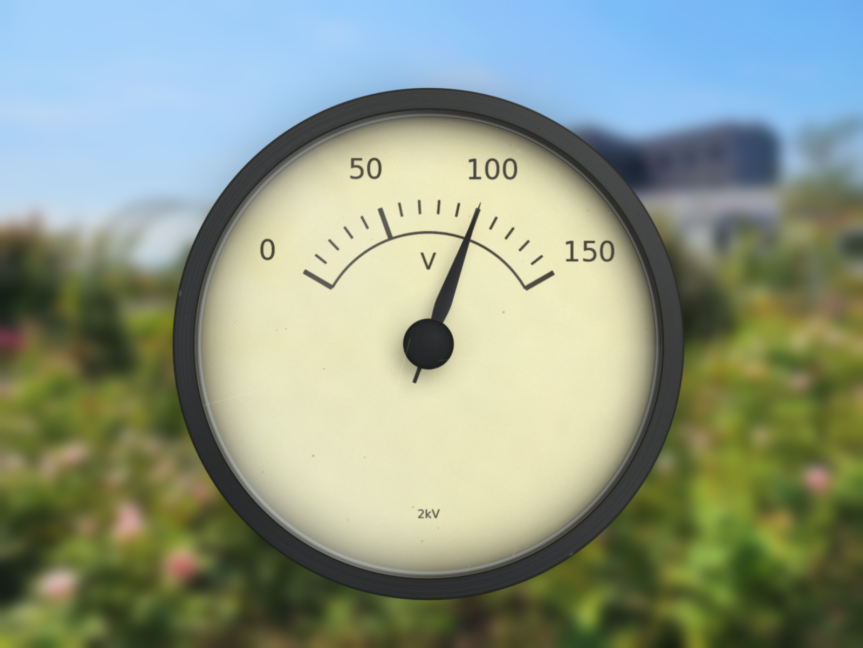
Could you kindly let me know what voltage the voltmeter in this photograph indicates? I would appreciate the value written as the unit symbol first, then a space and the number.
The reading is V 100
